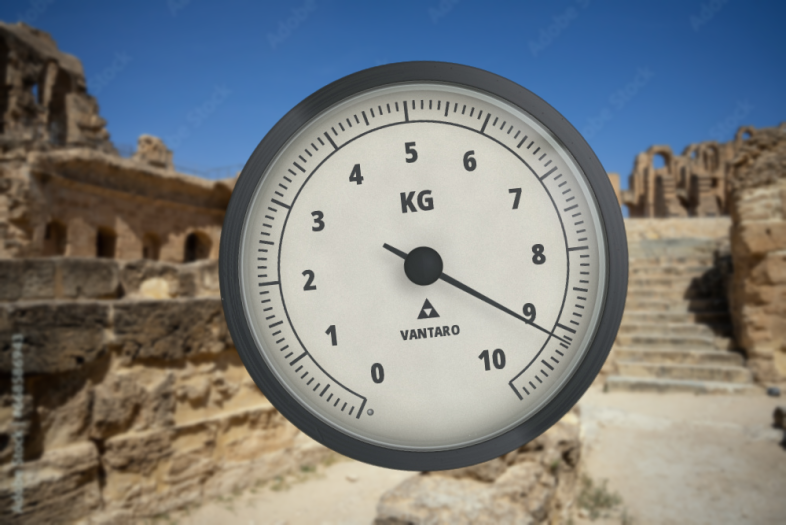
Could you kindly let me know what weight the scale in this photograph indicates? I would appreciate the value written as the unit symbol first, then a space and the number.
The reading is kg 9.15
